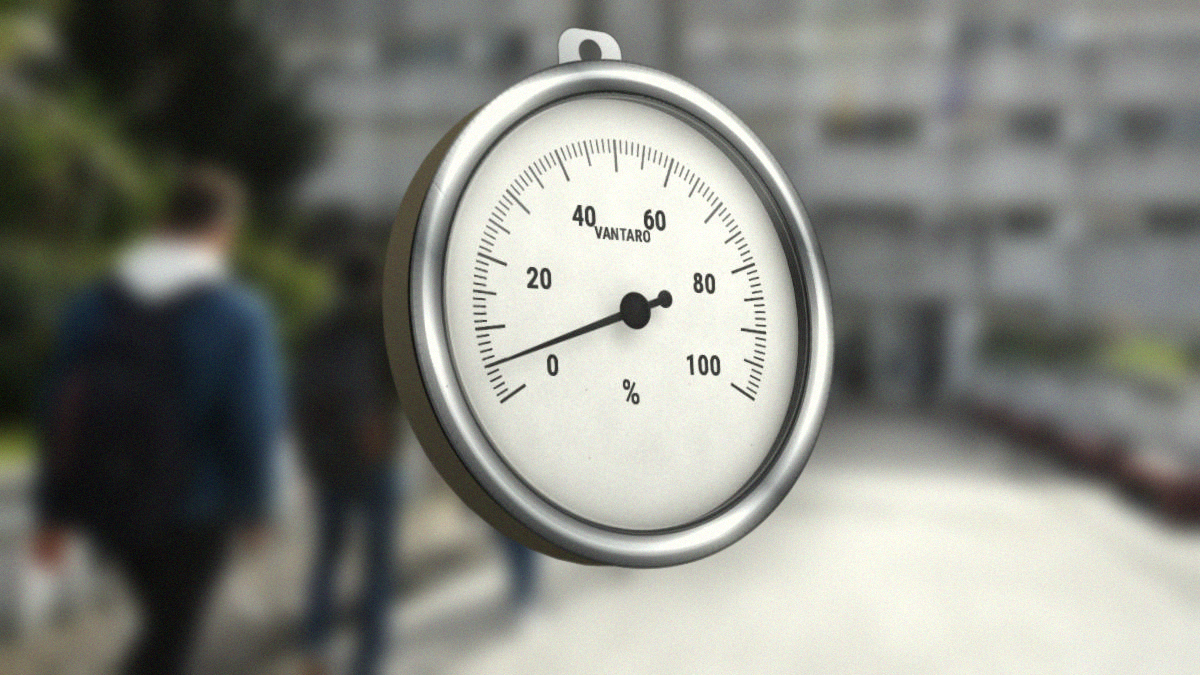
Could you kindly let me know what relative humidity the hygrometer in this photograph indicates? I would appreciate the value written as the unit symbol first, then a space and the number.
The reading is % 5
